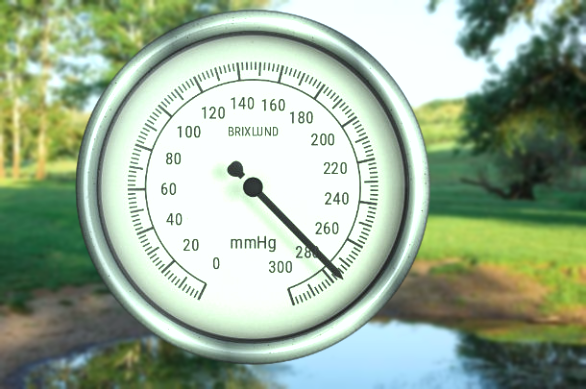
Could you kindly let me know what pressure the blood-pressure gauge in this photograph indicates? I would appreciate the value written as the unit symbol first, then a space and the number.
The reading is mmHg 276
